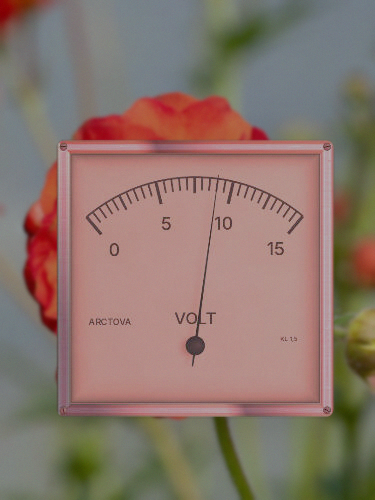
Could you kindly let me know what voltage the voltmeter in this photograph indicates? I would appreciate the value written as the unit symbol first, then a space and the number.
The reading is V 9
